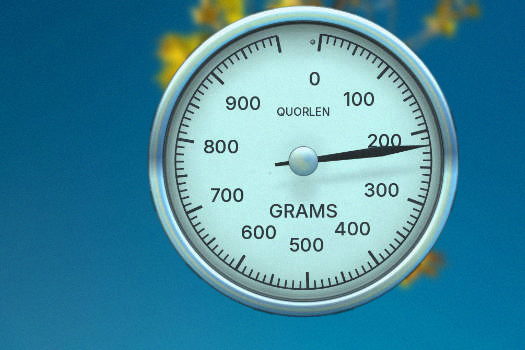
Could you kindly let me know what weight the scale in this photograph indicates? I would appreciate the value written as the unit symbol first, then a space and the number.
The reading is g 220
